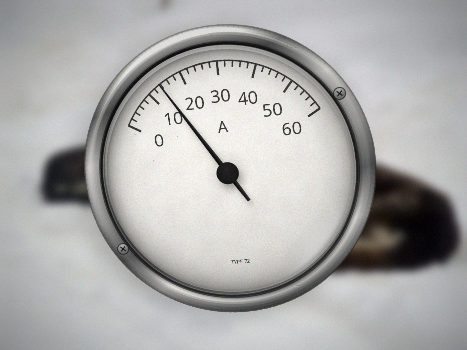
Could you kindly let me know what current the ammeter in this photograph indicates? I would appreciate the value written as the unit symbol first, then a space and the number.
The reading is A 14
